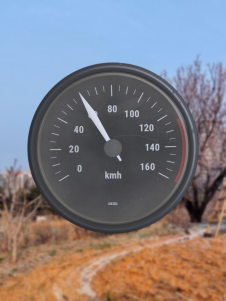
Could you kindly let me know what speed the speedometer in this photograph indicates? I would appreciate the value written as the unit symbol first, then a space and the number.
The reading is km/h 60
